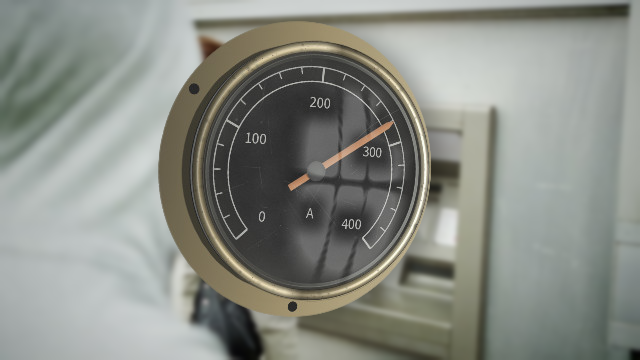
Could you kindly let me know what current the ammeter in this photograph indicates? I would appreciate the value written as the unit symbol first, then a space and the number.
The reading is A 280
